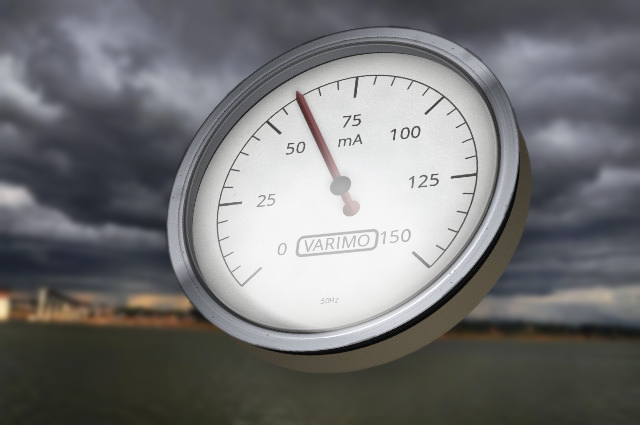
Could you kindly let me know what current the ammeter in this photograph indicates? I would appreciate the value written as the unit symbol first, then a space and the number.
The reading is mA 60
